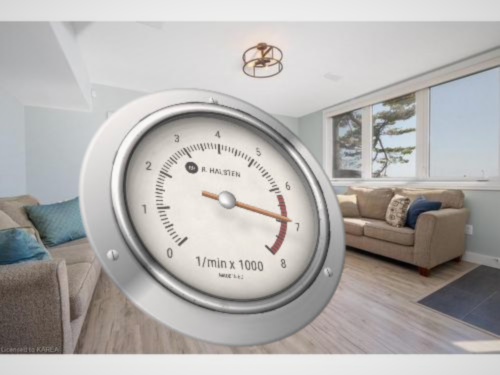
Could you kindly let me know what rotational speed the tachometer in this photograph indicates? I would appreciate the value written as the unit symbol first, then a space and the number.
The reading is rpm 7000
